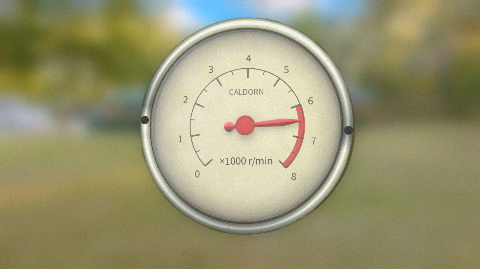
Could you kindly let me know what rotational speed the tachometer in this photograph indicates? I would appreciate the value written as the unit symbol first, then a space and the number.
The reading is rpm 6500
